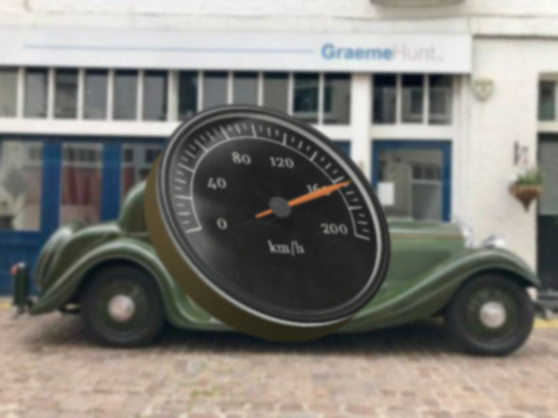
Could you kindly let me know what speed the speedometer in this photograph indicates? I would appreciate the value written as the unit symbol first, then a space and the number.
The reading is km/h 165
